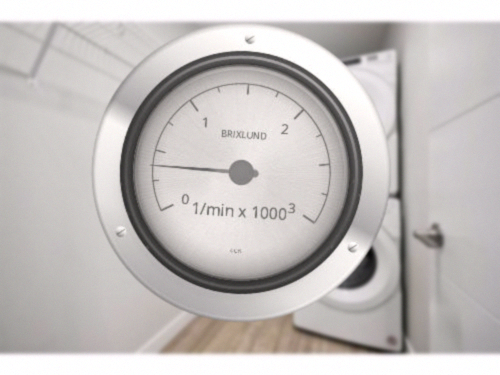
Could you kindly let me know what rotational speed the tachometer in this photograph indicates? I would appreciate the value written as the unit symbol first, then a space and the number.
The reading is rpm 375
